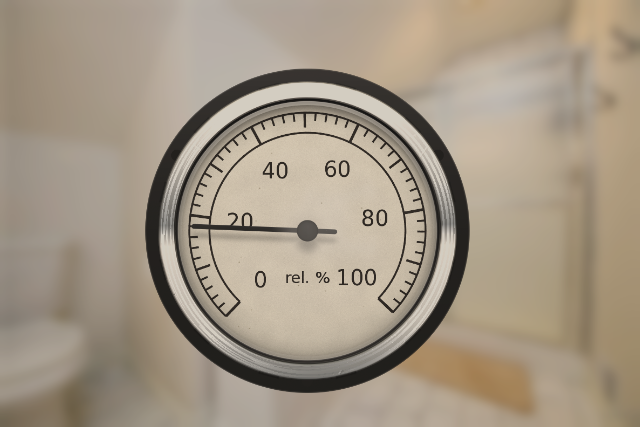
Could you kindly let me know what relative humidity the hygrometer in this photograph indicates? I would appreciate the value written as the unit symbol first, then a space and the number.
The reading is % 18
